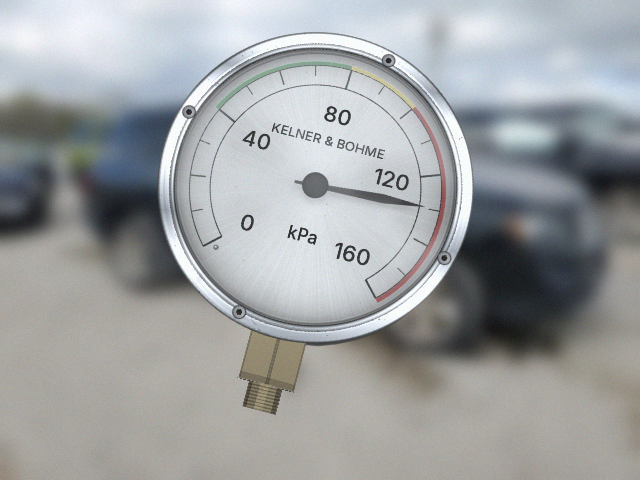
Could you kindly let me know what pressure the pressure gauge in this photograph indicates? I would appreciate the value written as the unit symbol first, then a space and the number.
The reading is kPa 130
